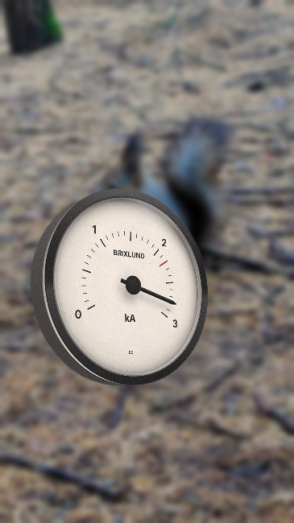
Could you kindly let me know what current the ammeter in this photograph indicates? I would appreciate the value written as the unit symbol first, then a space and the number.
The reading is kA 2.8
